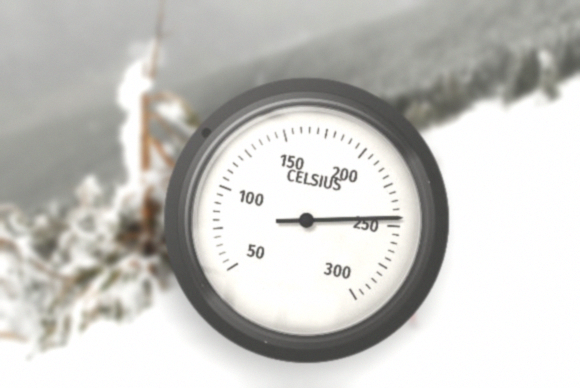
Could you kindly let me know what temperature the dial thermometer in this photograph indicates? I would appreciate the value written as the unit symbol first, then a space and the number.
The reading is °C 245
